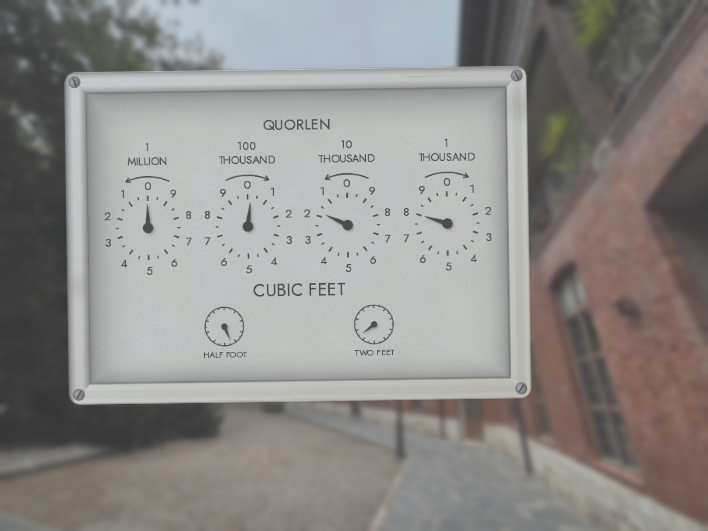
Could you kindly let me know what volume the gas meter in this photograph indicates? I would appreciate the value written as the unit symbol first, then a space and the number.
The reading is ft³ 1800
